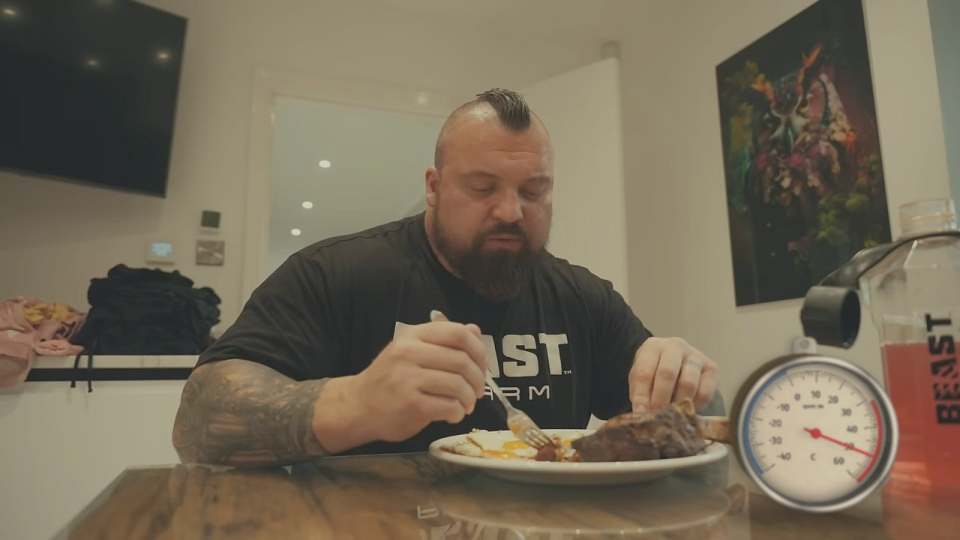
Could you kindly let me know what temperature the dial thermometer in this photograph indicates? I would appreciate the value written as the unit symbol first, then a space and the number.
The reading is °C 50
